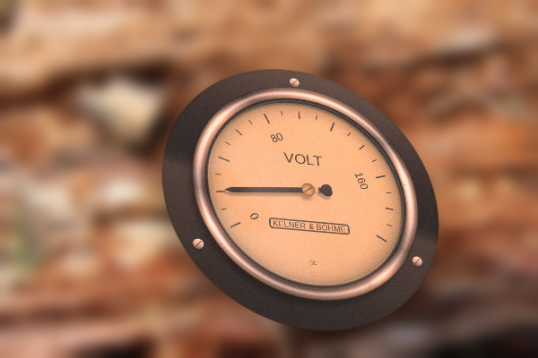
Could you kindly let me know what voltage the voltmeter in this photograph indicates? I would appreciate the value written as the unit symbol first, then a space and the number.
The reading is V 20
